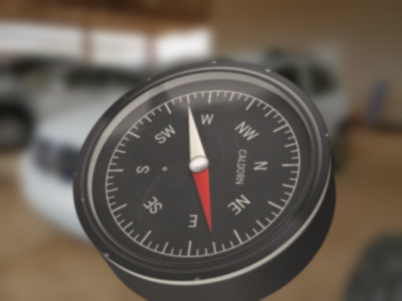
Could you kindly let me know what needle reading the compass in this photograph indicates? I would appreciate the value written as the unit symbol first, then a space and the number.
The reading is ° 75
